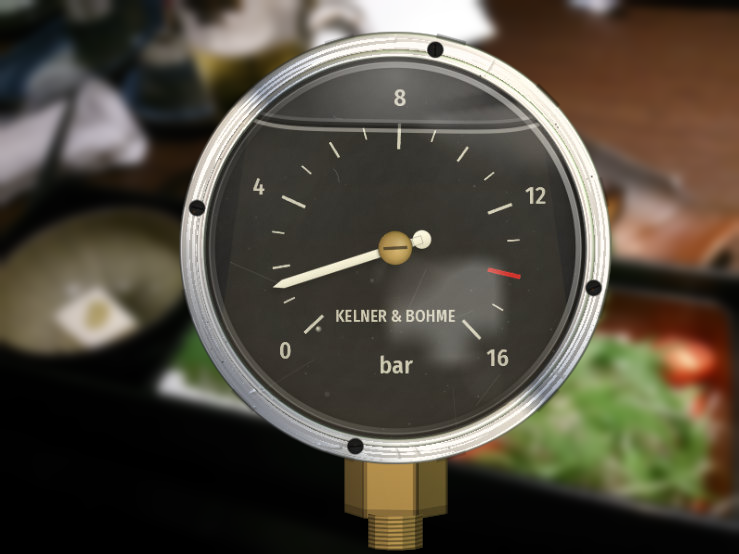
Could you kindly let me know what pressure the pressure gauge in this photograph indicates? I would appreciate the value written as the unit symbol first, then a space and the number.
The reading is bar 1.5
